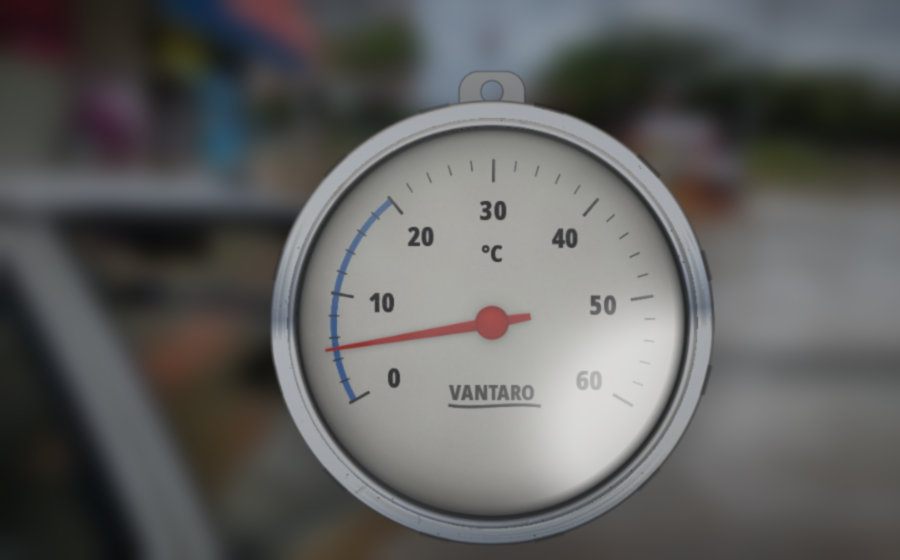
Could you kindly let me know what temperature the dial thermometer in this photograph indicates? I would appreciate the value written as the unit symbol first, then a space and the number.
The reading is °C 5
